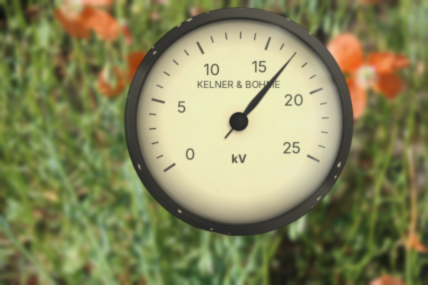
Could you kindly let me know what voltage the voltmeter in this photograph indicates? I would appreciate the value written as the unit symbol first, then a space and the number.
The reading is kV 17
